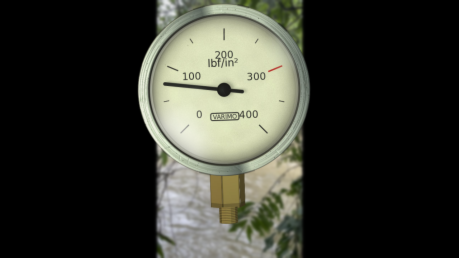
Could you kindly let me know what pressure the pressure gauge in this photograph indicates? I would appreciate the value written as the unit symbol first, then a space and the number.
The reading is psi 75
